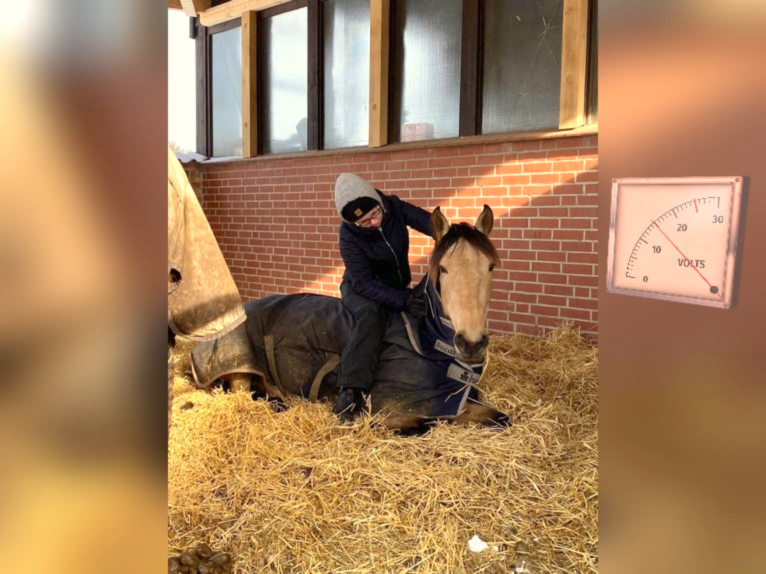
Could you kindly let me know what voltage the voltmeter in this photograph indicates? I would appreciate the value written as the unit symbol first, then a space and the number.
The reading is V 15
